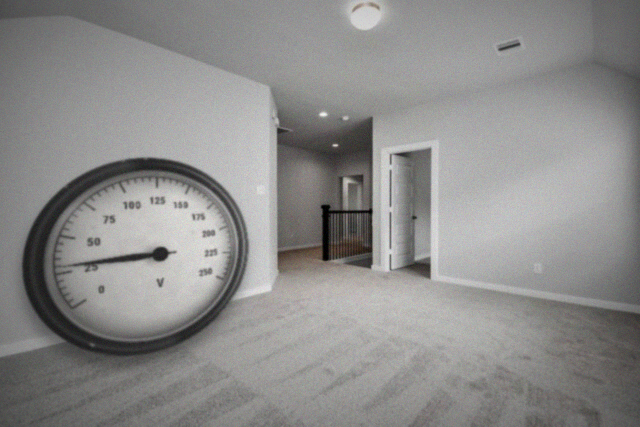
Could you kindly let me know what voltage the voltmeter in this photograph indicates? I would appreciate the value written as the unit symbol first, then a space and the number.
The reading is V 30
